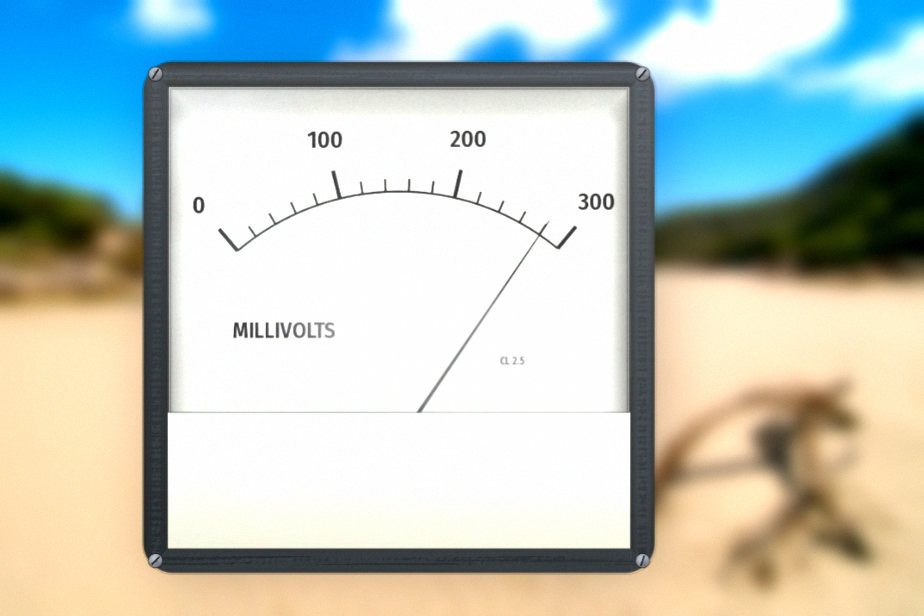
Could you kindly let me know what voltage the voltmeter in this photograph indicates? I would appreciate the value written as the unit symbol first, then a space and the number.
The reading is mV 280
